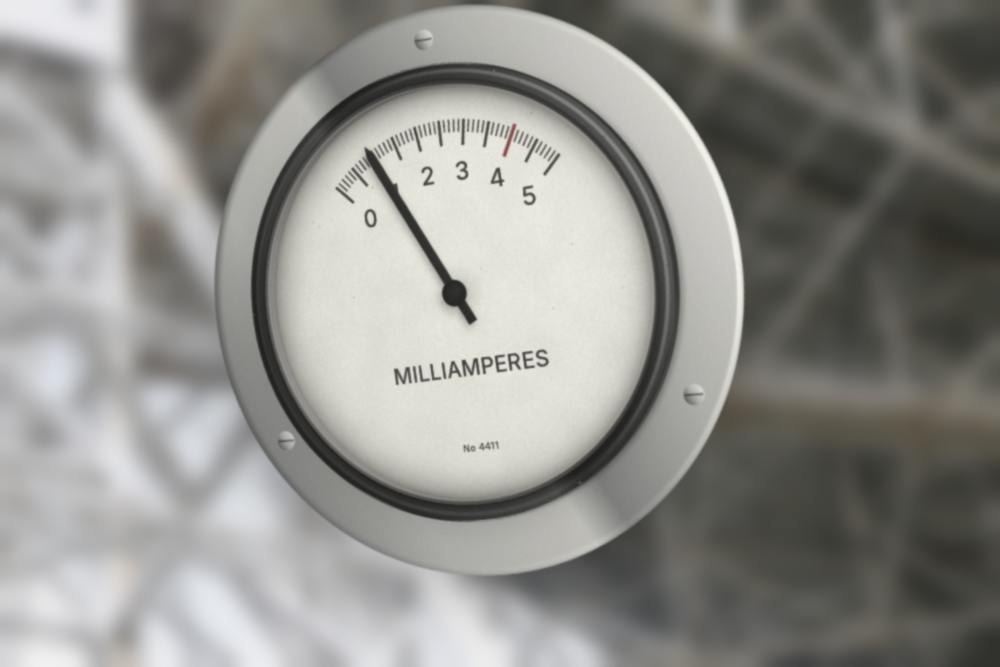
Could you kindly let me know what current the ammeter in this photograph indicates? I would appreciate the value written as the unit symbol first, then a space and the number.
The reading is mA 1
